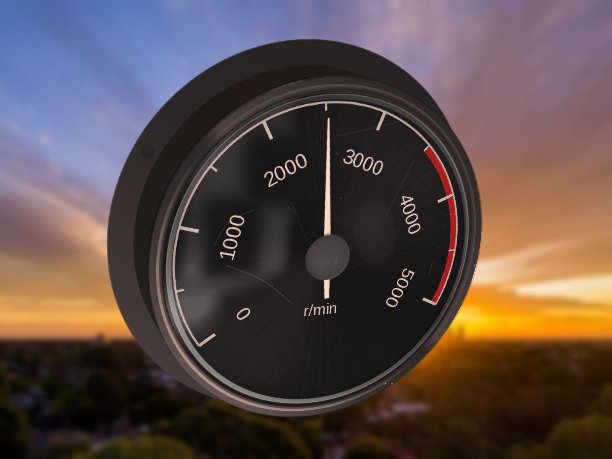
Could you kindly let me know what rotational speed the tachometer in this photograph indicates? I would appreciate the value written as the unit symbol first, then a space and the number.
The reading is rpm 2500
